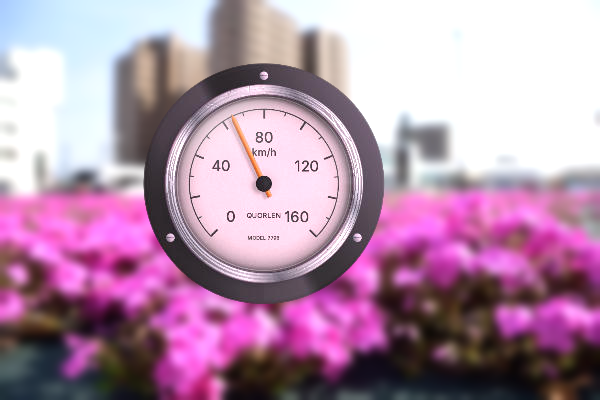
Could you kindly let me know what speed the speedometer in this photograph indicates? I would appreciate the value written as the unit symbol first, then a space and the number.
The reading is km/h 65
